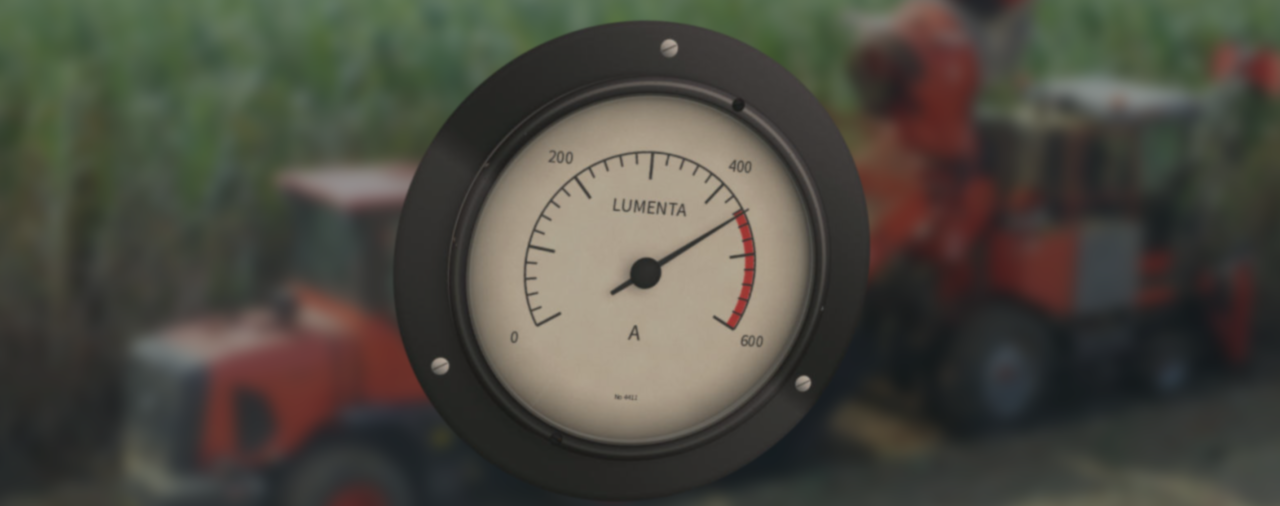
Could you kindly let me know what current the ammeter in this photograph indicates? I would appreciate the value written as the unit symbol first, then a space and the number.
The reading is A 440
